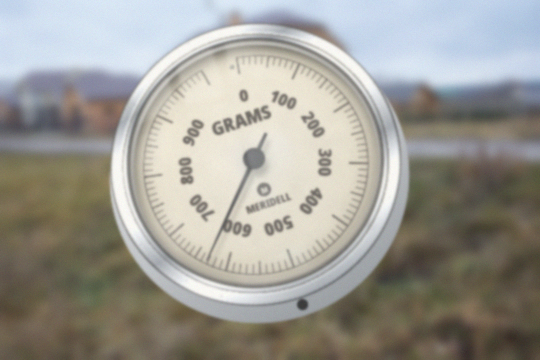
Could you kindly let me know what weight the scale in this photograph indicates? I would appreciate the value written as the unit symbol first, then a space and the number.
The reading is g 630
